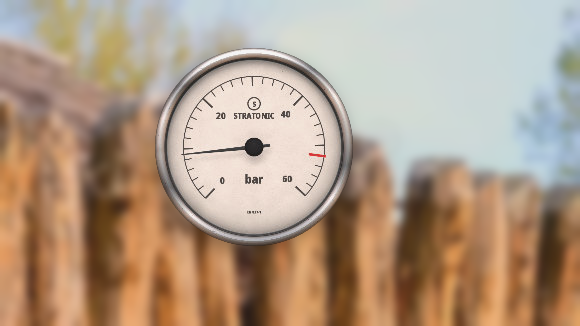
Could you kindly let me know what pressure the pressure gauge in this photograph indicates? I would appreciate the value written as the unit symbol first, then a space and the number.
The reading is bar 9
